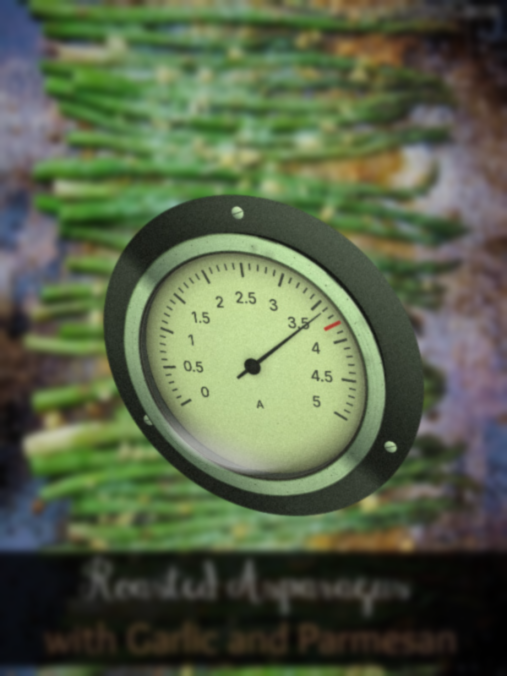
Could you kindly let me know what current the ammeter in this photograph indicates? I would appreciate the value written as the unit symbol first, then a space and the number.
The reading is A 3.6
